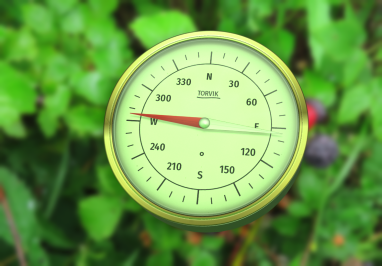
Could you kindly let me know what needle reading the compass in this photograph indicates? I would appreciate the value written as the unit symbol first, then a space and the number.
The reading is ° 275
